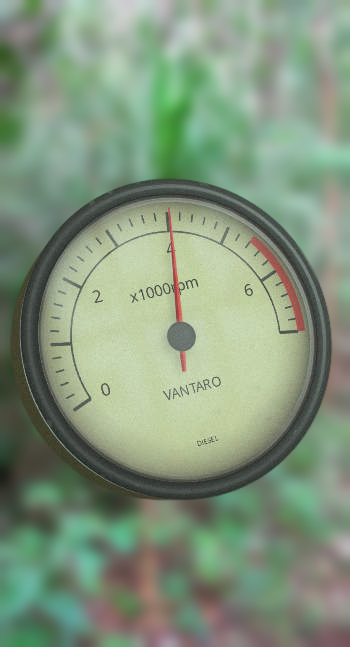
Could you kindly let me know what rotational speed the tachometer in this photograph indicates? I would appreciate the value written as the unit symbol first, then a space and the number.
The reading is rpm 4000
